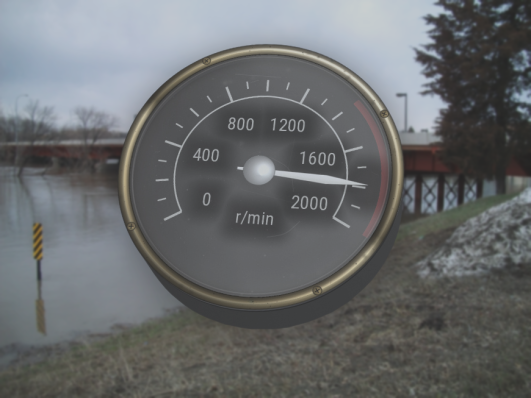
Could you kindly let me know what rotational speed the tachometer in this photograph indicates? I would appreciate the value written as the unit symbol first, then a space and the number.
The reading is rpm 1800
